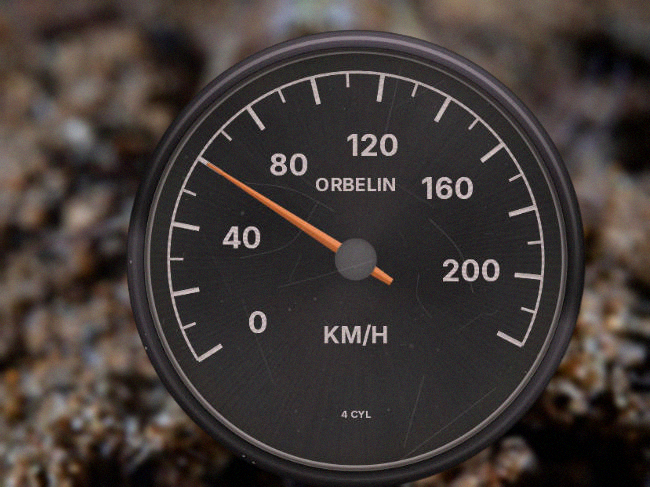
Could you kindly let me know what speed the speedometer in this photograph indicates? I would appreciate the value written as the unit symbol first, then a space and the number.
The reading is km/h 60
